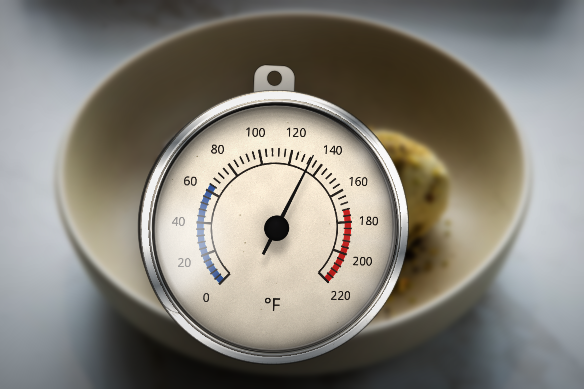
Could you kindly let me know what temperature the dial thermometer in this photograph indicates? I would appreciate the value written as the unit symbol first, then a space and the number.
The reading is °F 132
